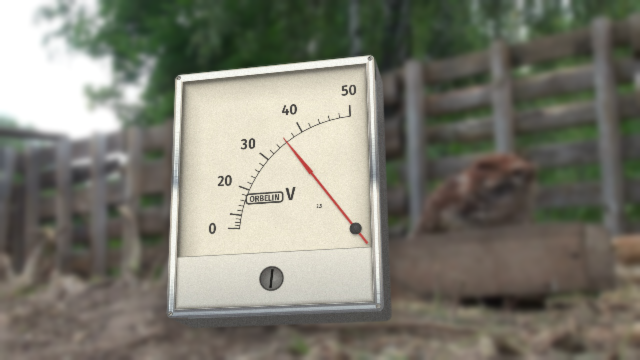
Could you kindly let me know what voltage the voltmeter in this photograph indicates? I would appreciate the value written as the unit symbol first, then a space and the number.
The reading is V 36
